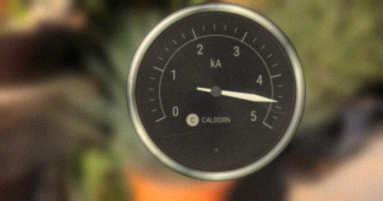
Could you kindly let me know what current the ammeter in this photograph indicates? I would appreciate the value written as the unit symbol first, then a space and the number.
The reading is kA 4.5
